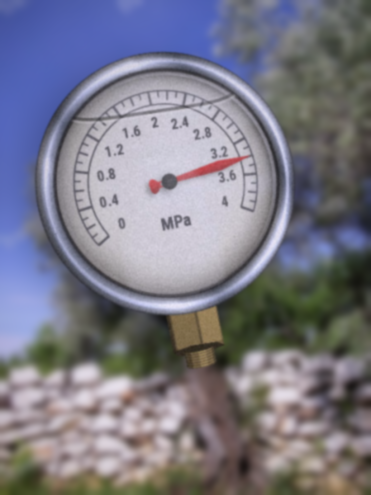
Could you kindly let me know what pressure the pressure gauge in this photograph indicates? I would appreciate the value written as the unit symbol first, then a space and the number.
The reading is MPa 3.4
